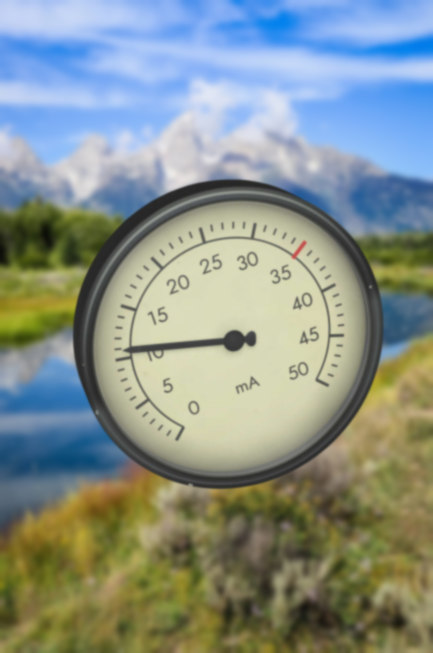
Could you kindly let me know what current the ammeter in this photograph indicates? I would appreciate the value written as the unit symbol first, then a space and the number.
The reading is mA 11
